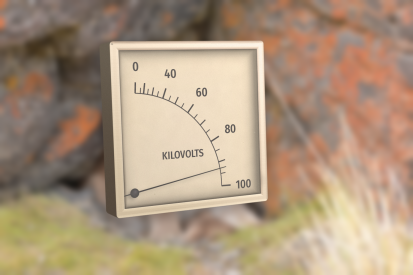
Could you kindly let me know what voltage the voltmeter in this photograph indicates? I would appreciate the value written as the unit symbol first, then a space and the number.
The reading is kV 92.5
